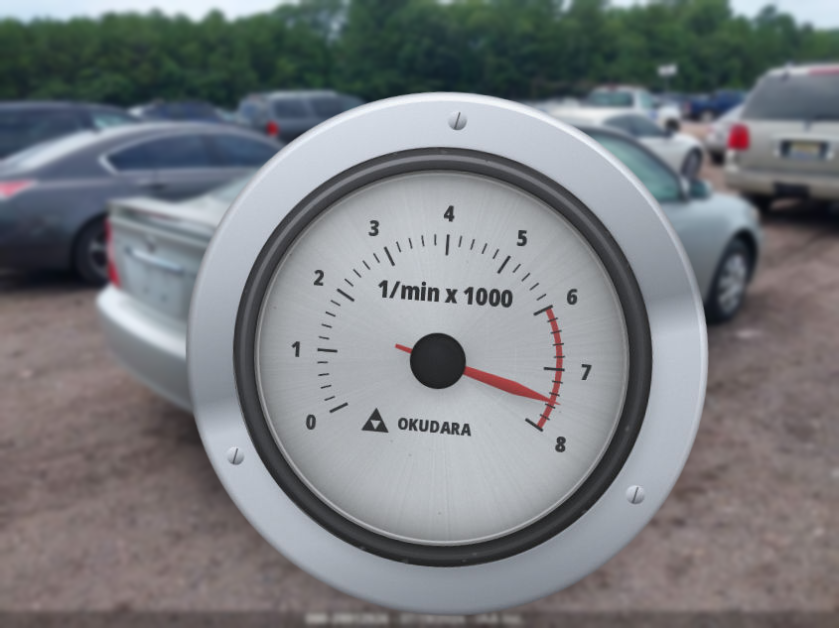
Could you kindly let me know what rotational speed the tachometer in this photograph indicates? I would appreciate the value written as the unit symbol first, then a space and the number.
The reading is rpm 7500
